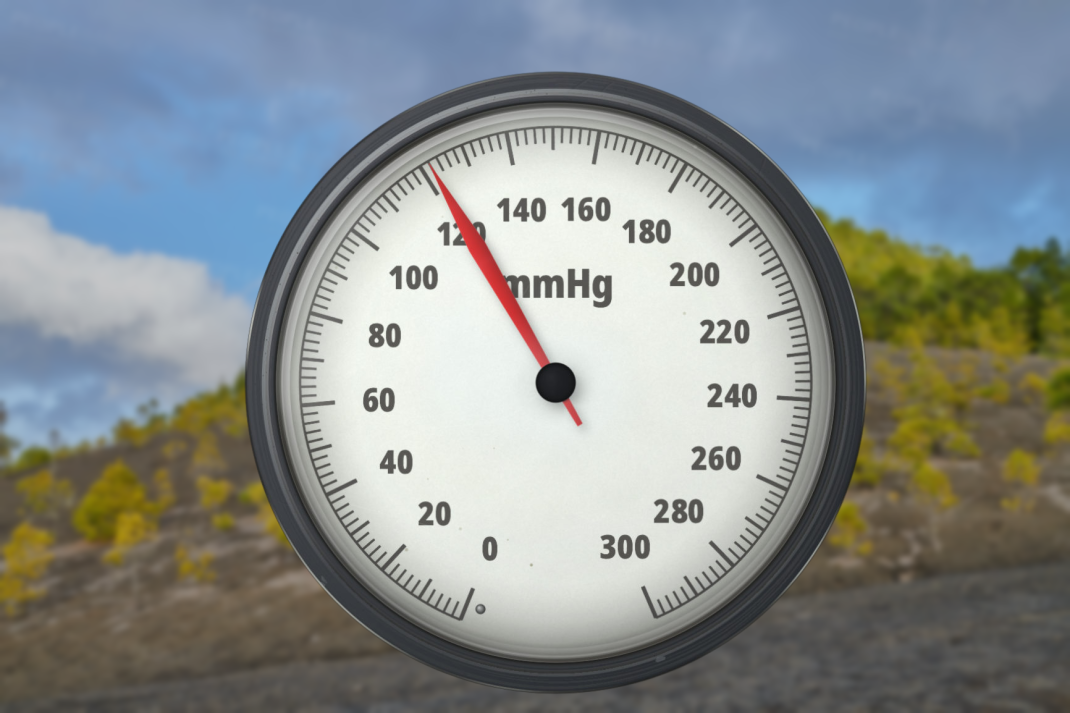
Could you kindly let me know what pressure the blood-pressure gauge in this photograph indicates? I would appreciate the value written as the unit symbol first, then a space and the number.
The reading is mmHg 122
